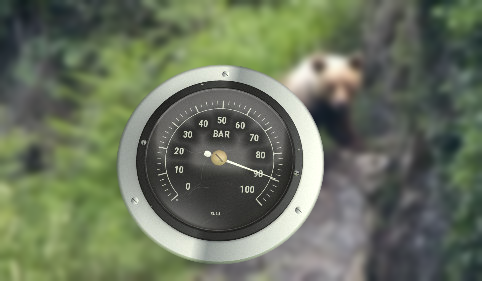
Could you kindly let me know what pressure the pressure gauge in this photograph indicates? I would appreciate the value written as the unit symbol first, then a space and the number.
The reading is bar 90
